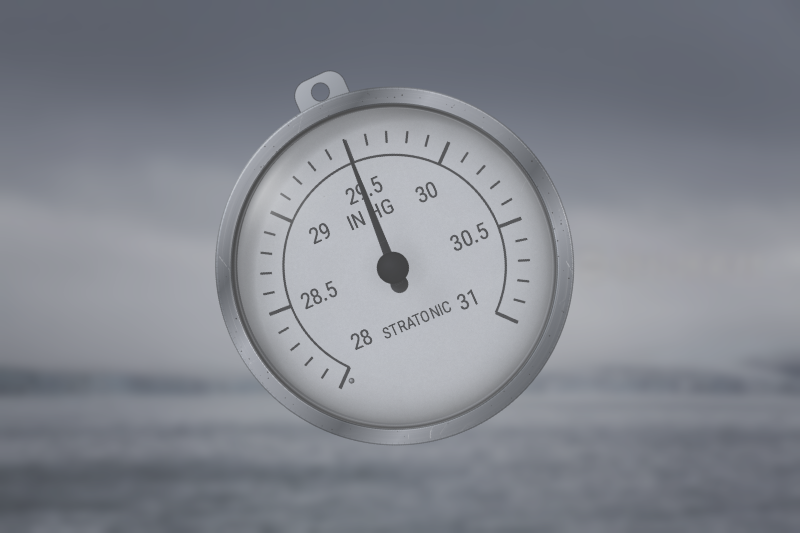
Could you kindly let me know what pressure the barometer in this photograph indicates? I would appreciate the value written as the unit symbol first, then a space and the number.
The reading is inHg 29.5
